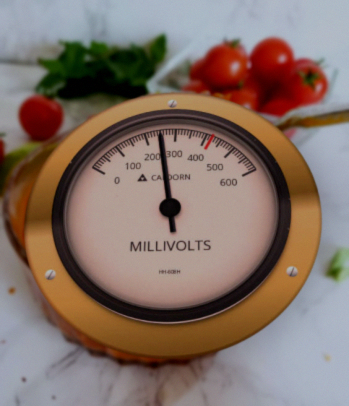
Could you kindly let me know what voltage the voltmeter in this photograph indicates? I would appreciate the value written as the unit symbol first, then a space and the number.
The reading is mV 250
